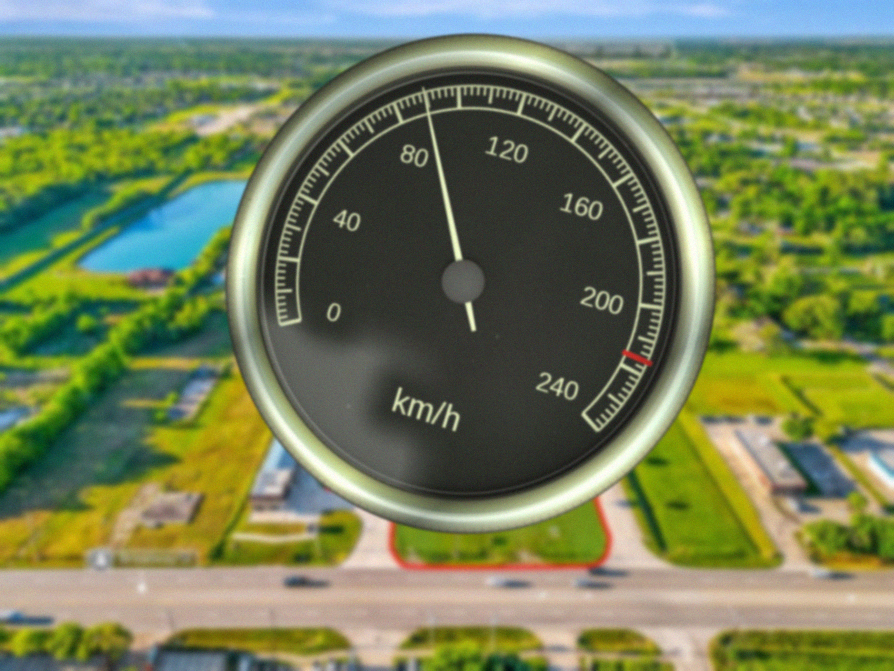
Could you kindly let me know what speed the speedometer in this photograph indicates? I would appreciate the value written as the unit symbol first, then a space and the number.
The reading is km/h 90
